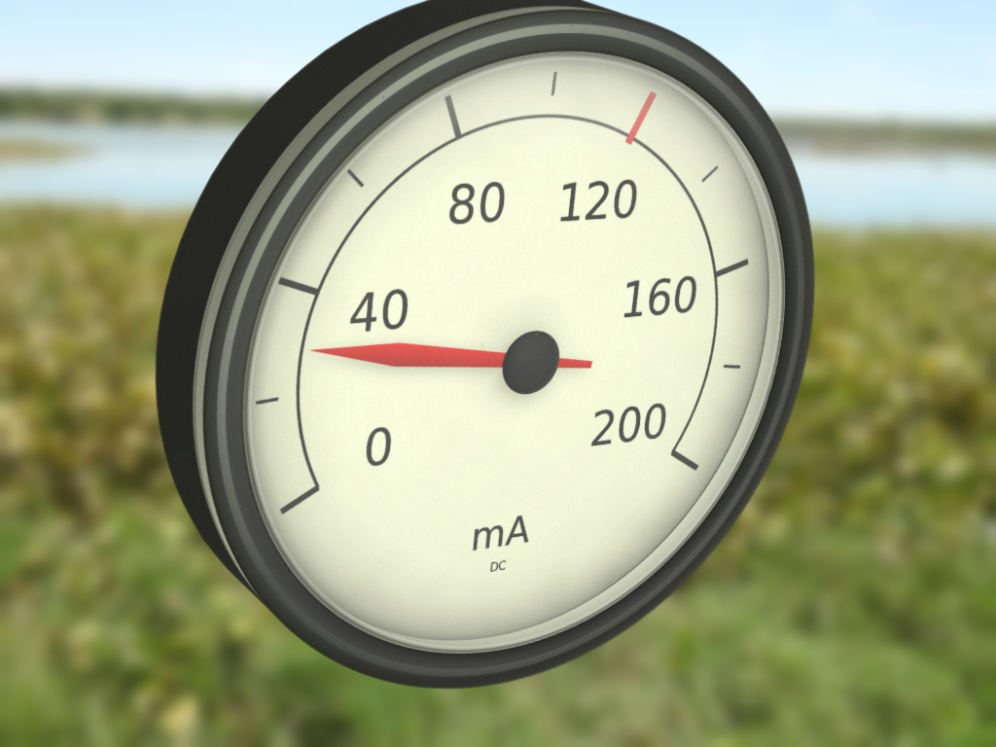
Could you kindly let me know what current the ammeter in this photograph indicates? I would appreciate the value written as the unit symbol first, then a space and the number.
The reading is mA 30
